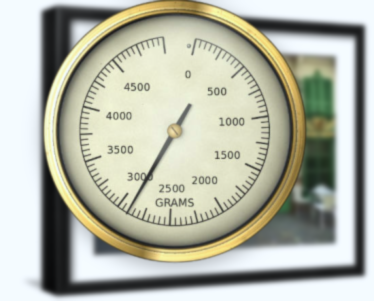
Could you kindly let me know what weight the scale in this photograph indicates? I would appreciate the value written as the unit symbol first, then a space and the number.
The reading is g 2900
